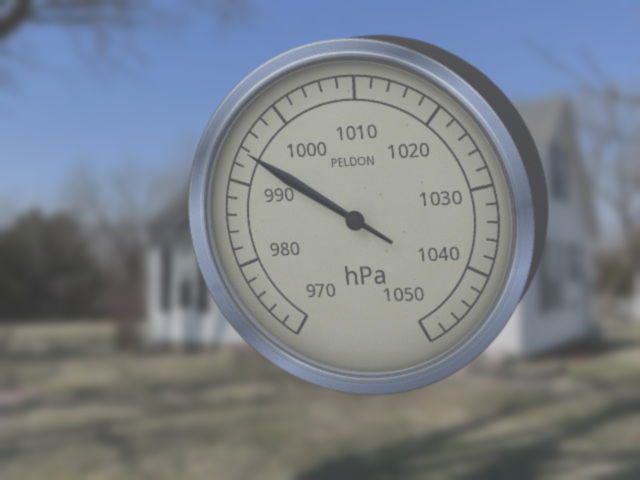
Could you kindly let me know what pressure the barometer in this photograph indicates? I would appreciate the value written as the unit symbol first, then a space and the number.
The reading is hPa 994
